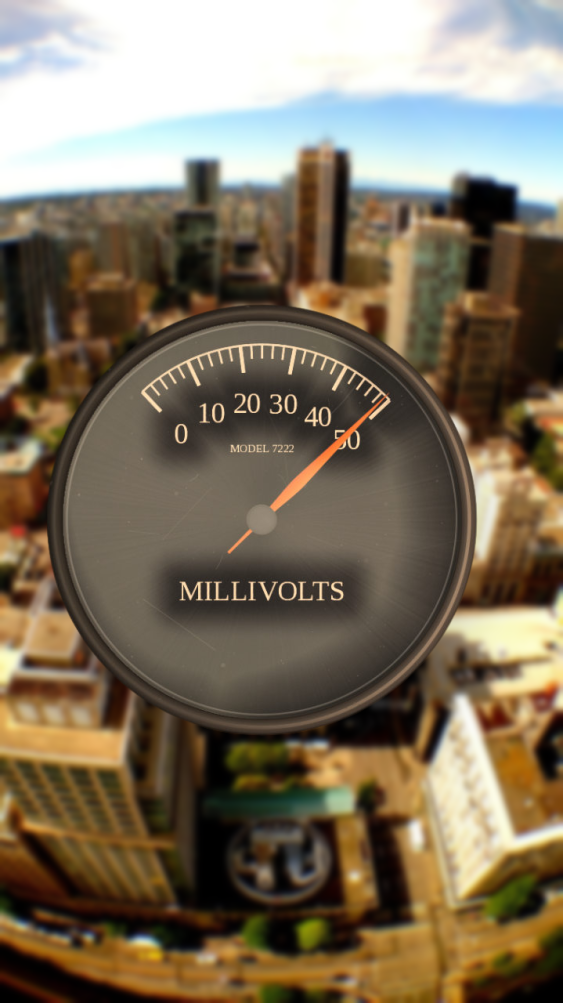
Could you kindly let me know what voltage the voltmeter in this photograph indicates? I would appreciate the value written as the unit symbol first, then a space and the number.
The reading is mV 49
